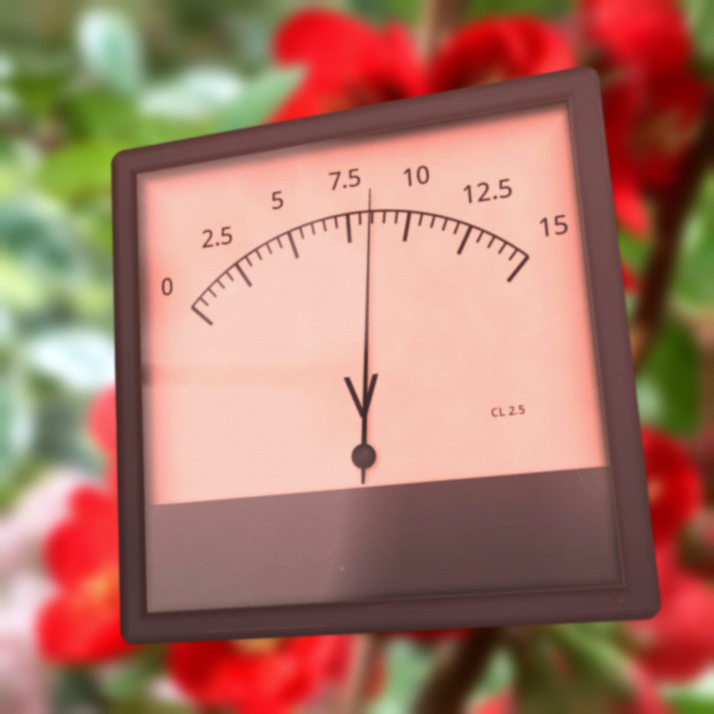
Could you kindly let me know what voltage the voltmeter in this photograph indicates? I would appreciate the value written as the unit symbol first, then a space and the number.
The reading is V 8.5
